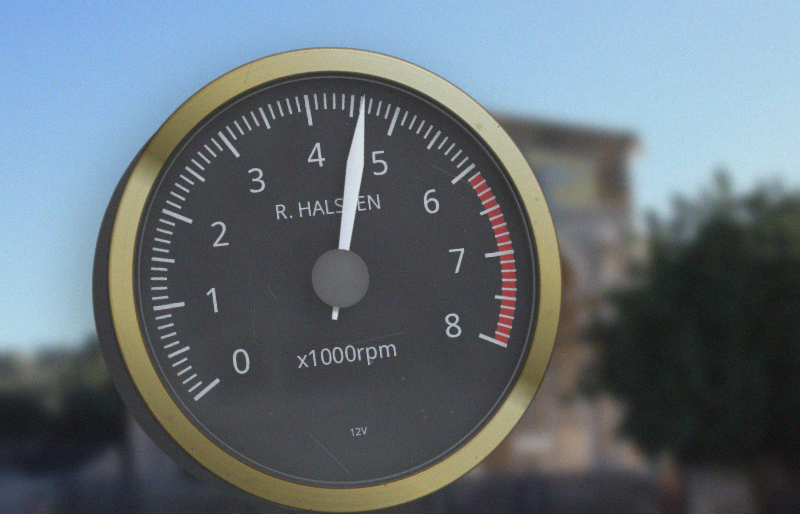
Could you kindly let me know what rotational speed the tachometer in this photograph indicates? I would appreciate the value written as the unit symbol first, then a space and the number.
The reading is rpm 4600
